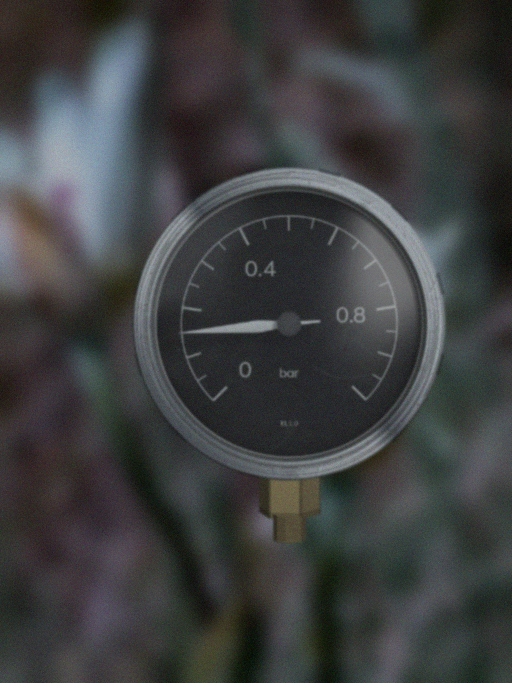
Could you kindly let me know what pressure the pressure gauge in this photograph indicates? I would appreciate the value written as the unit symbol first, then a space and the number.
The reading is bar 0.15
